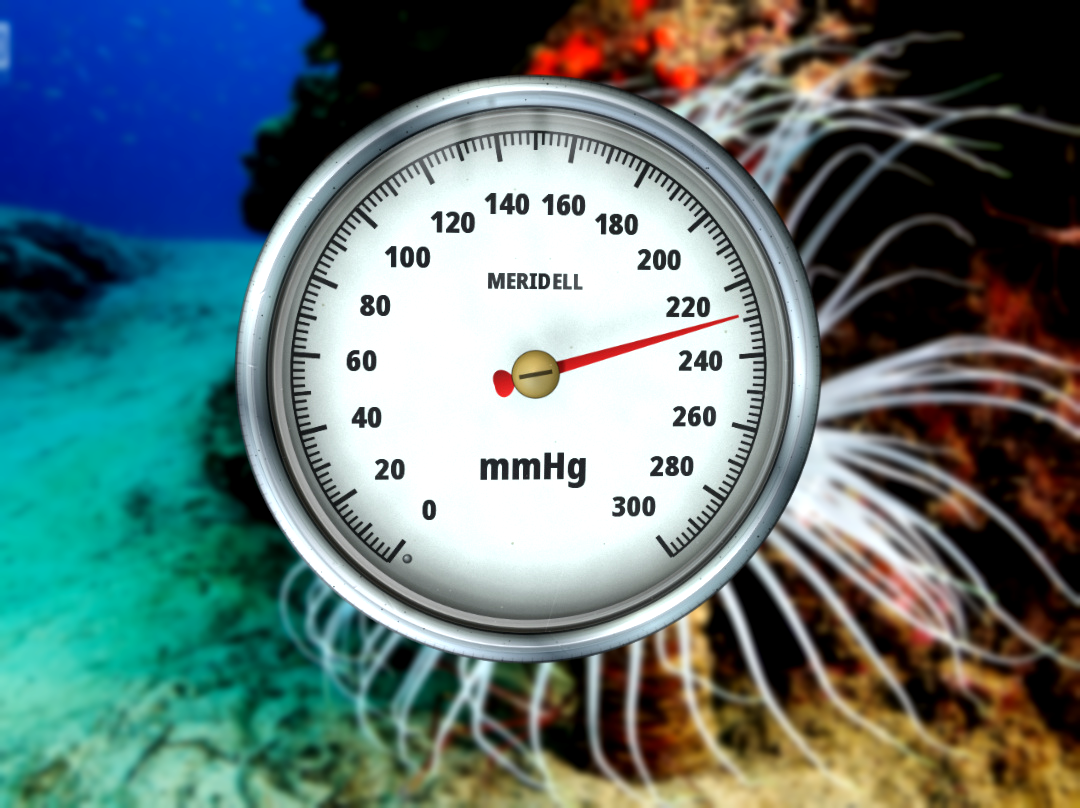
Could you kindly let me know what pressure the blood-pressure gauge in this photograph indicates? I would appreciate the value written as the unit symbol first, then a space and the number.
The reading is mmHg 228
